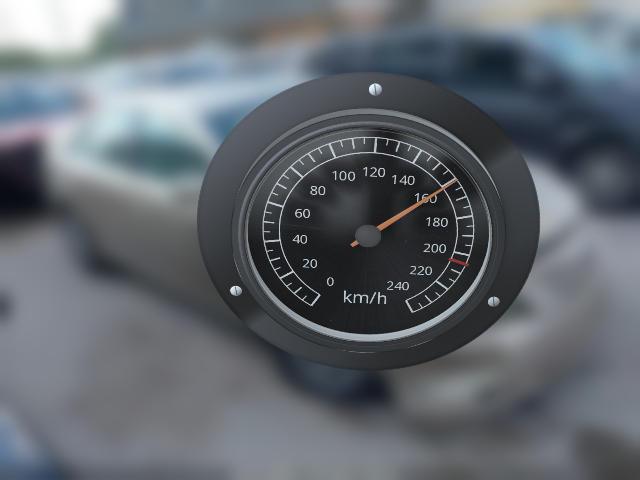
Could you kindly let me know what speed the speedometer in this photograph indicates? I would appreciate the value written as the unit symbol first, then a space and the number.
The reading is km/h 160
